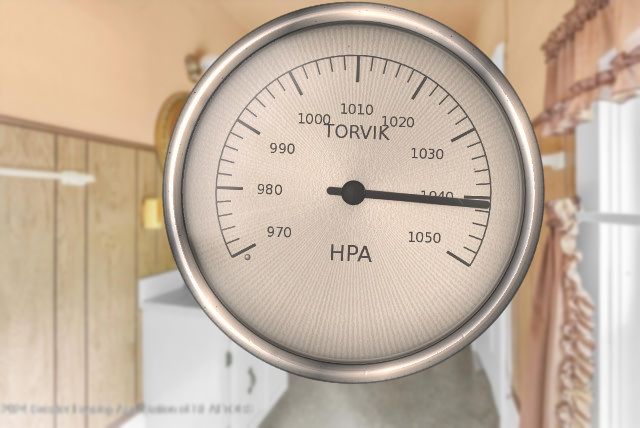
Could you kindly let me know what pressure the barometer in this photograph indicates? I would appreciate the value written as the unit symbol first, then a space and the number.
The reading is hPa 1041
